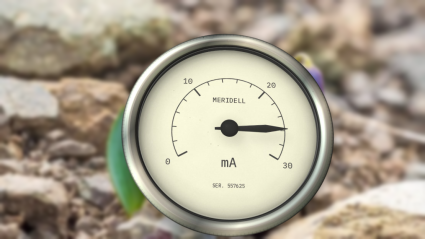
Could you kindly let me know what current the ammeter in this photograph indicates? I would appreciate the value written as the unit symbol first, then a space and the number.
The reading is mA 26
